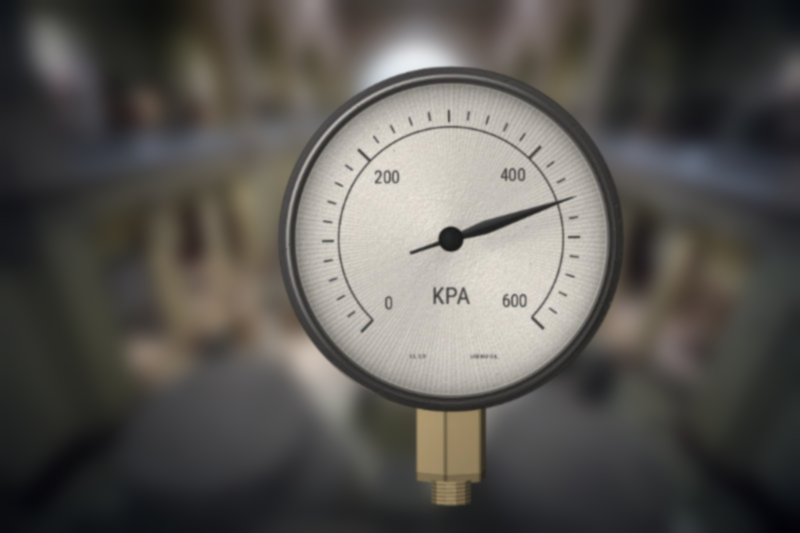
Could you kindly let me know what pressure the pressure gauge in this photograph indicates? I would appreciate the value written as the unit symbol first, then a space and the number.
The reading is kPa 460
